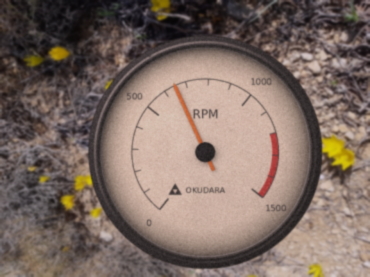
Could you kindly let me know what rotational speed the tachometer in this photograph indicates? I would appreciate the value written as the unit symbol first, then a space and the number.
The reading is rpm 650
